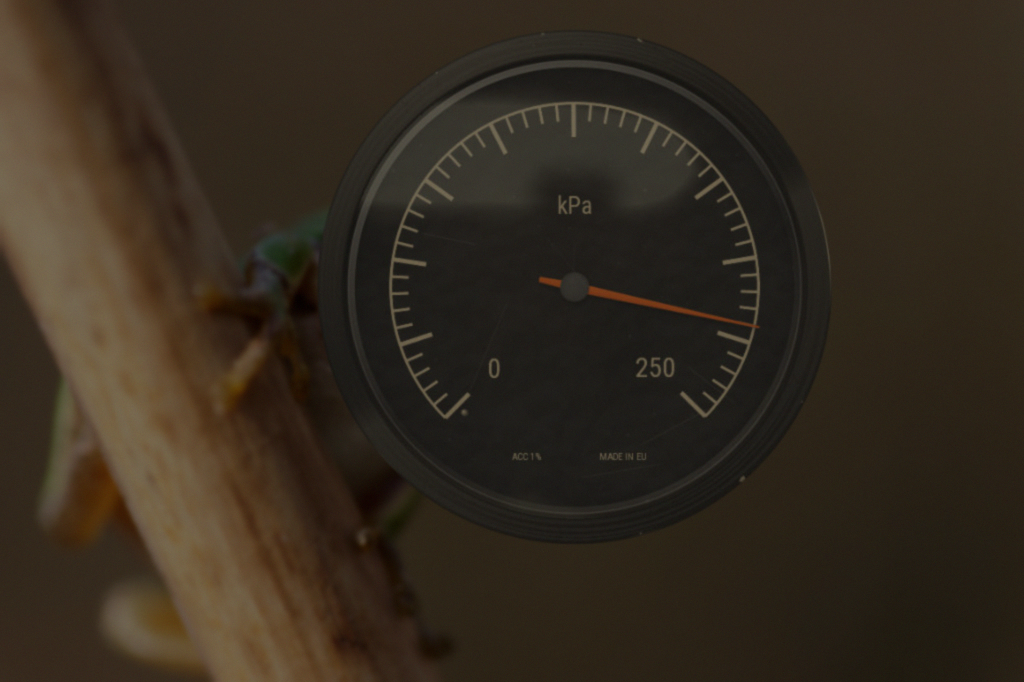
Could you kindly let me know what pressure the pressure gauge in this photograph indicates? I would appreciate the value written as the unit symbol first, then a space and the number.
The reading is kPa 220
